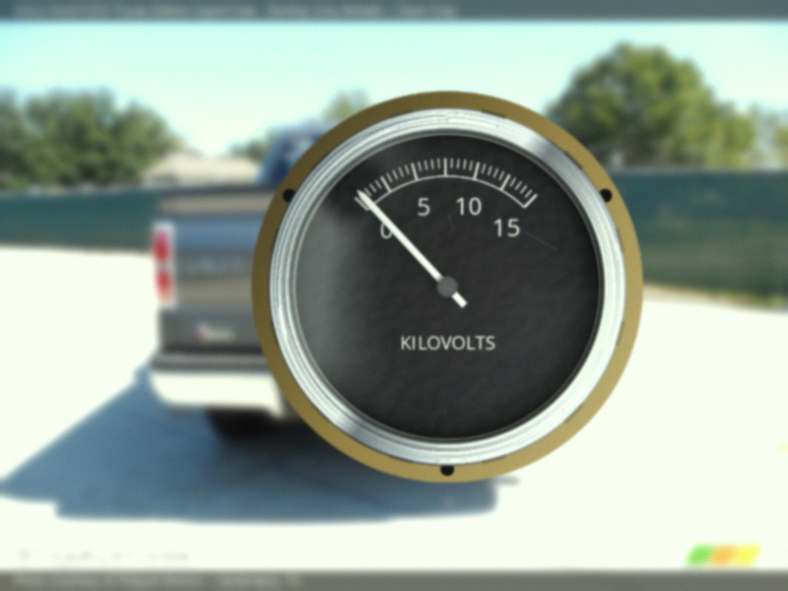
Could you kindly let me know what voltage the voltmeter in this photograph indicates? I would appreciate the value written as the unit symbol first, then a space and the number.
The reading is kV 0.5
